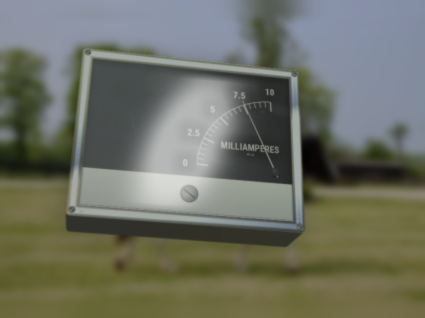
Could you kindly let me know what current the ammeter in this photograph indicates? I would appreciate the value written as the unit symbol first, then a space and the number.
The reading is mA 7.5
